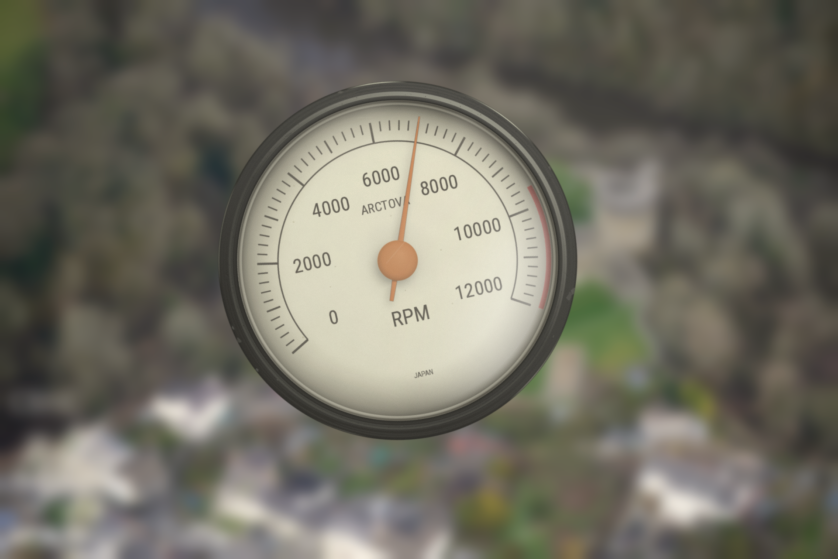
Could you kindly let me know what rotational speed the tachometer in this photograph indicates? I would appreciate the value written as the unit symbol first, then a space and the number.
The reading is rpm 7000
